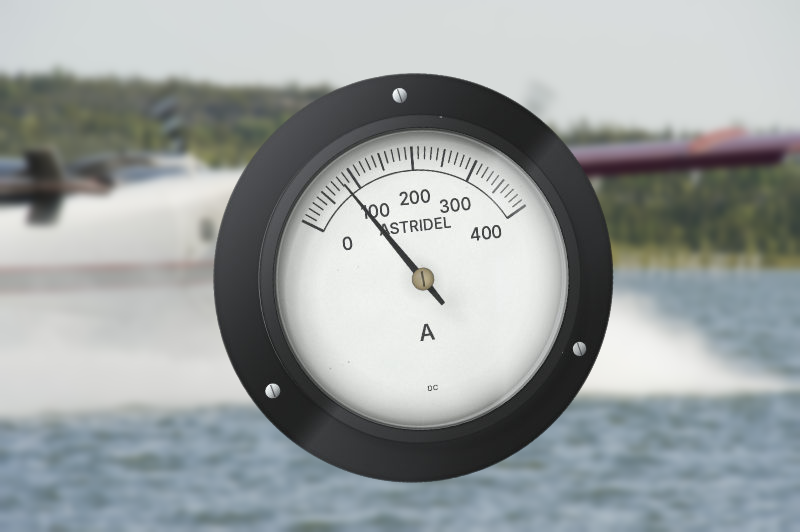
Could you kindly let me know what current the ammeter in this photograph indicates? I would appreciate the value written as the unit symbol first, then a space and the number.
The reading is A 80
